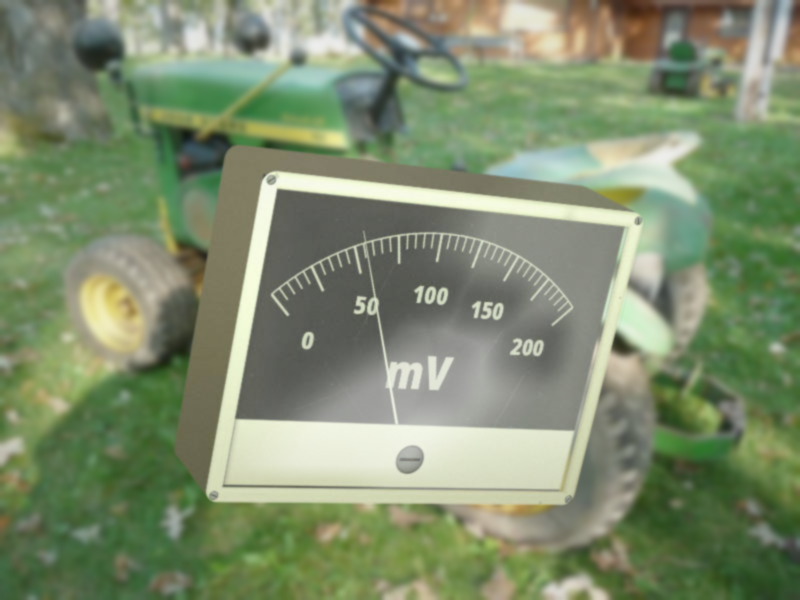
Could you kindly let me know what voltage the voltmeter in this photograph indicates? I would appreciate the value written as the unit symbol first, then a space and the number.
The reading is mV 55
